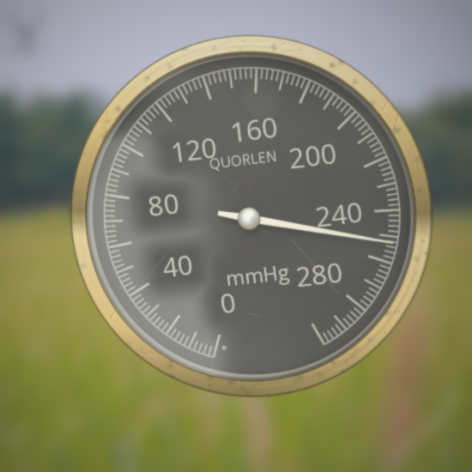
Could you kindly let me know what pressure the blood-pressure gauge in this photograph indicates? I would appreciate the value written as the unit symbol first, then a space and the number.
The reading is mmHg 252
